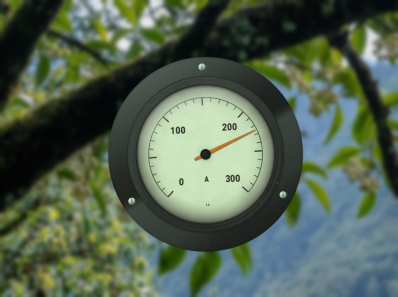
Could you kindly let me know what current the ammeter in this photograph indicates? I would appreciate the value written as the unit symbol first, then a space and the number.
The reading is A 225
